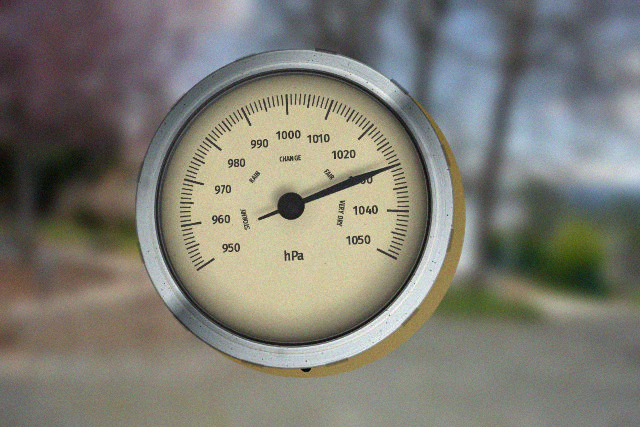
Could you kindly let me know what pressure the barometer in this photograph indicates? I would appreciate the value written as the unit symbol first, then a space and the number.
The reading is hPa 1030
